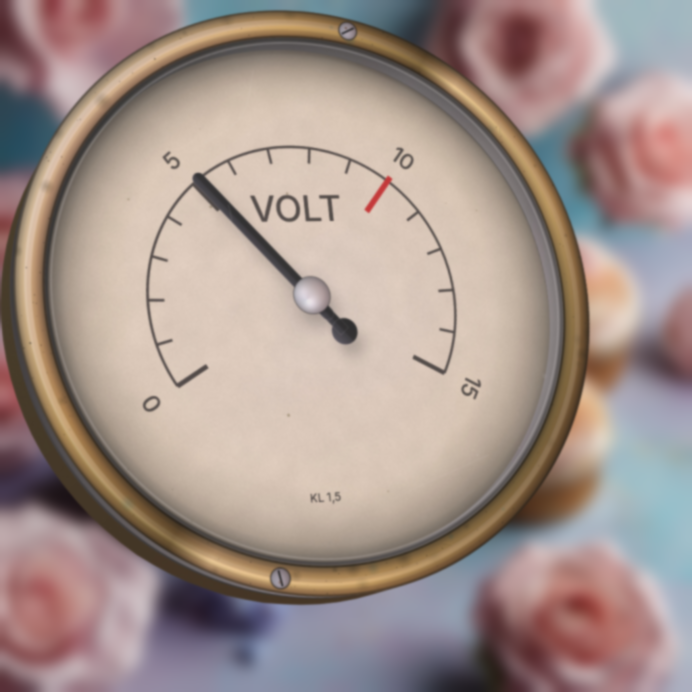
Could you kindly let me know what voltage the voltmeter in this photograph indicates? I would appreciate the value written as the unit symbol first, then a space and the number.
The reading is V 5
